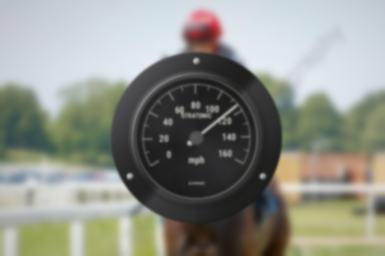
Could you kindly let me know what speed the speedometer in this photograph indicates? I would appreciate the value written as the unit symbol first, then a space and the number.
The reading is mph 115
